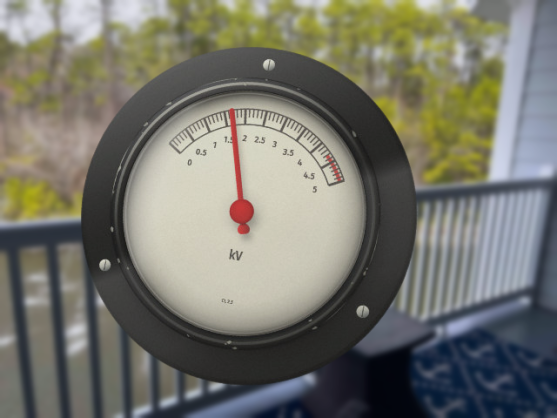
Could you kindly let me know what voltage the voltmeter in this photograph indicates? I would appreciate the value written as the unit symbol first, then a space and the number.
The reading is kV 1.7
